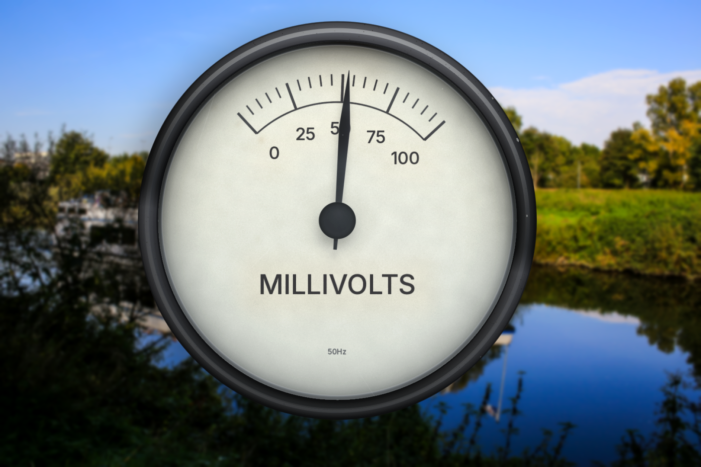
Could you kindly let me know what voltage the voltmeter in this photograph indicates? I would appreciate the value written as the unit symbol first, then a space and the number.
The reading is mV 52.5
